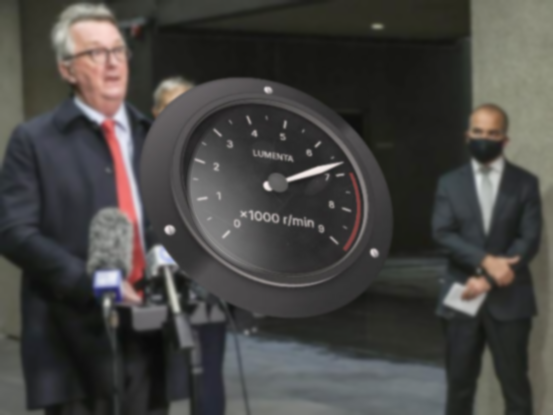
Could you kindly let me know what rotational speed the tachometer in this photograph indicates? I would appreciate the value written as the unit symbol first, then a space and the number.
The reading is rpm 6750
